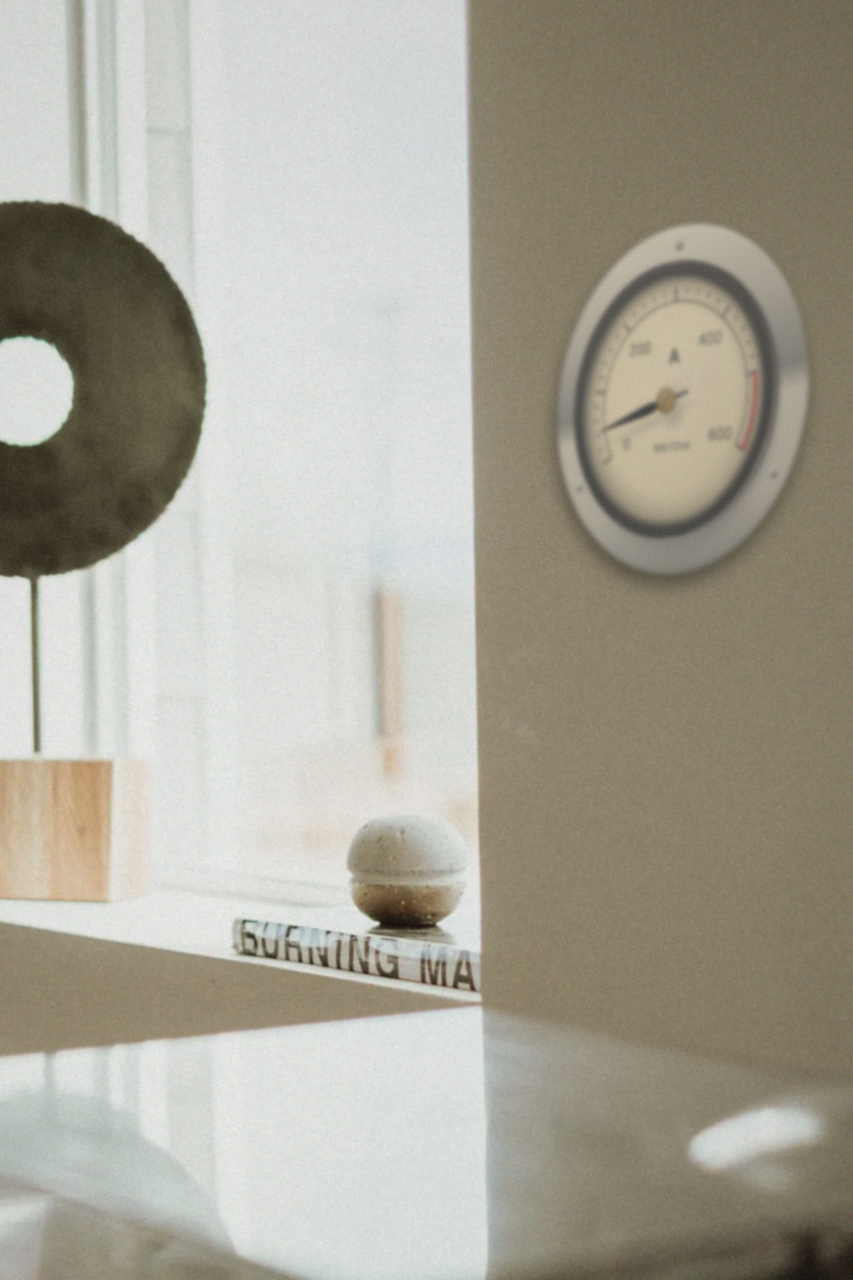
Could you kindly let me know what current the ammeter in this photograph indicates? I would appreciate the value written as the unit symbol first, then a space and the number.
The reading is A 40
